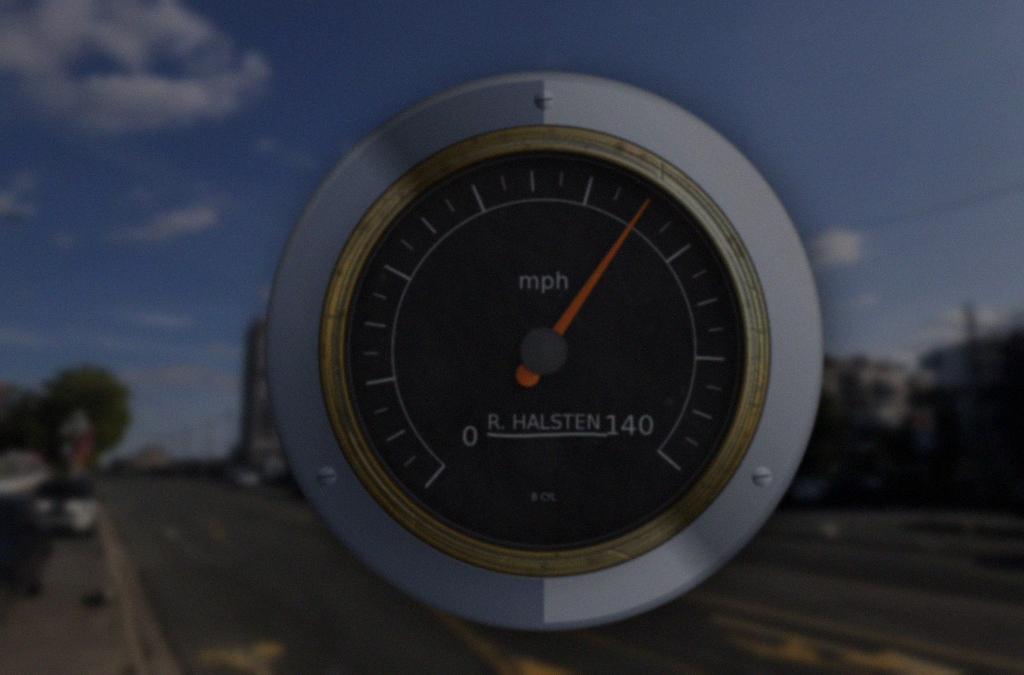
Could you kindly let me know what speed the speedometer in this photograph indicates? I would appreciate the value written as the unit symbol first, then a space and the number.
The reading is mph 90
